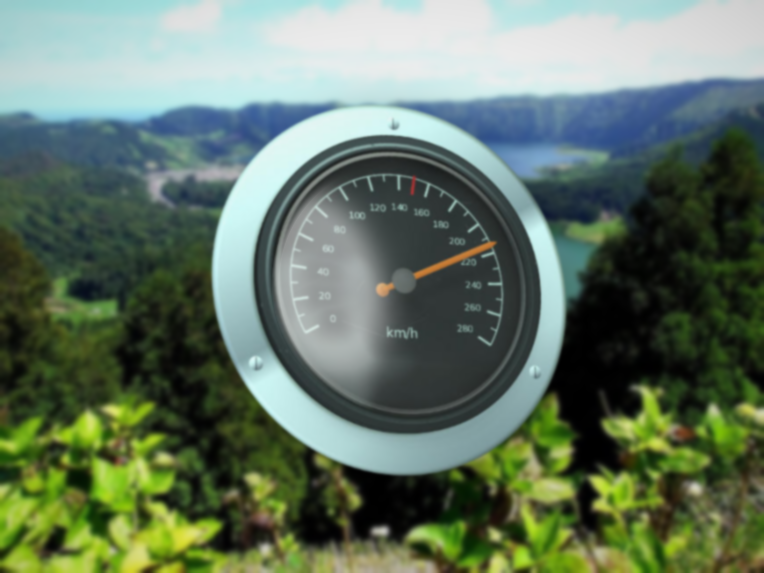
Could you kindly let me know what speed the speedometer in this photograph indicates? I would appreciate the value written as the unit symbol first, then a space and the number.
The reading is km/h 215
